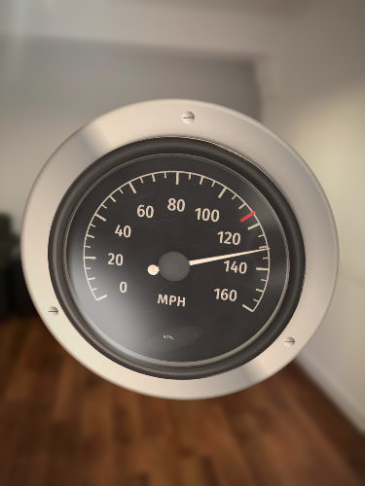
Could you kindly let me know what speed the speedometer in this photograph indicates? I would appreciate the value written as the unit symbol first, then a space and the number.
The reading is mph 130
